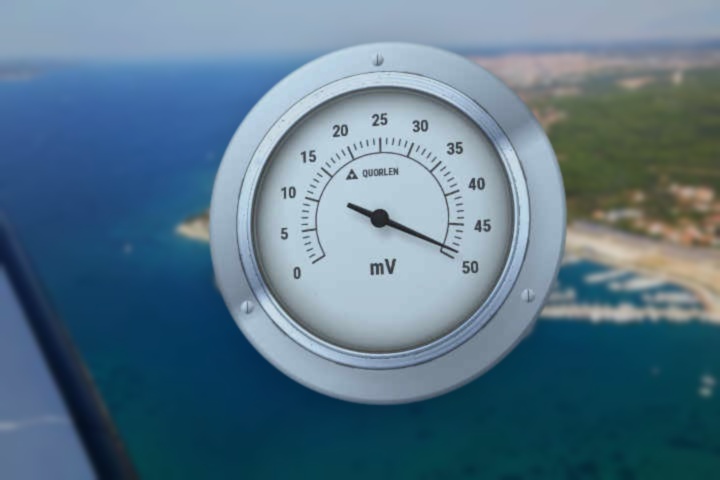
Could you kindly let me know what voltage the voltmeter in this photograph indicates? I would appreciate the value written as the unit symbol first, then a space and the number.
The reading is mV 49
